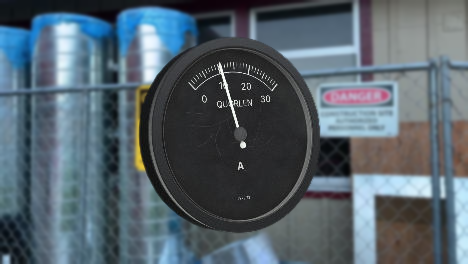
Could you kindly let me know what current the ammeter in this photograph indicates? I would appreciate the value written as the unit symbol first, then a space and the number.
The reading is A 10
